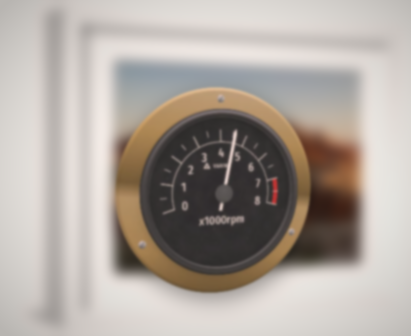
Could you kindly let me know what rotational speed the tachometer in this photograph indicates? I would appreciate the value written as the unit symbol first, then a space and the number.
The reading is rpm 4500
